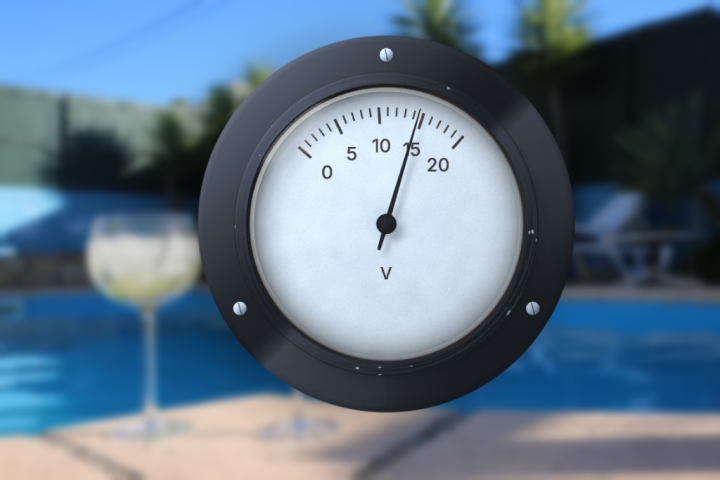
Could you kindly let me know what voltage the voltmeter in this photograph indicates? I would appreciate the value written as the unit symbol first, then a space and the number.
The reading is V 14.5
